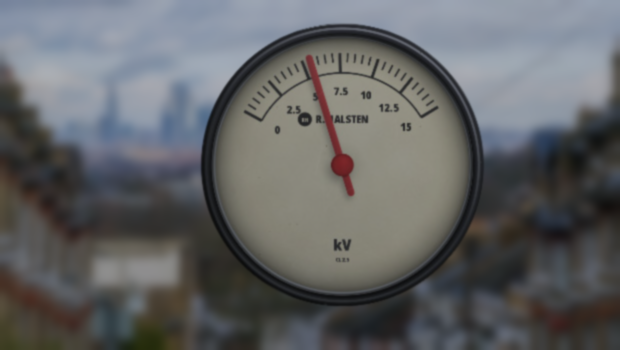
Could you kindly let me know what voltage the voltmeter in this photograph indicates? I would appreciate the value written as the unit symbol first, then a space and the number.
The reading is kV 5.5
